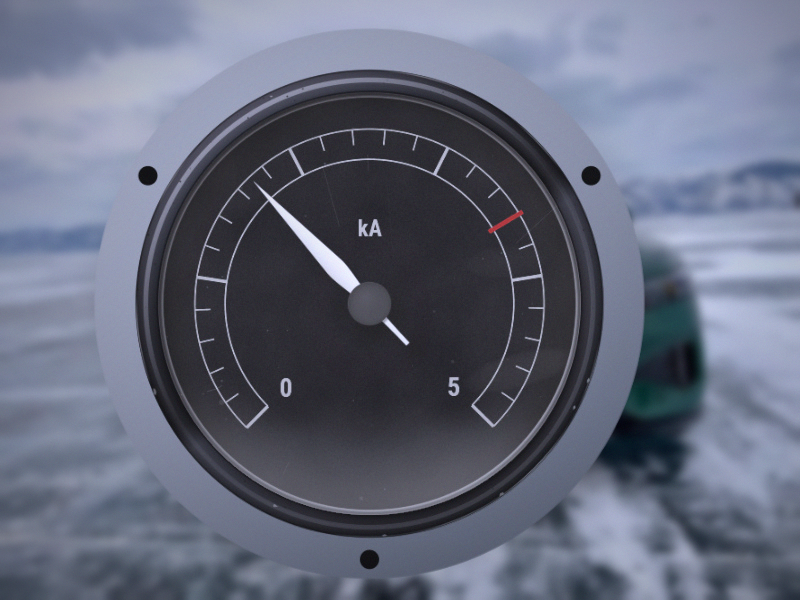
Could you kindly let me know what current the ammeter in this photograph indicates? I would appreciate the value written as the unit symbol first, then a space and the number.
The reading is kA 1.7
